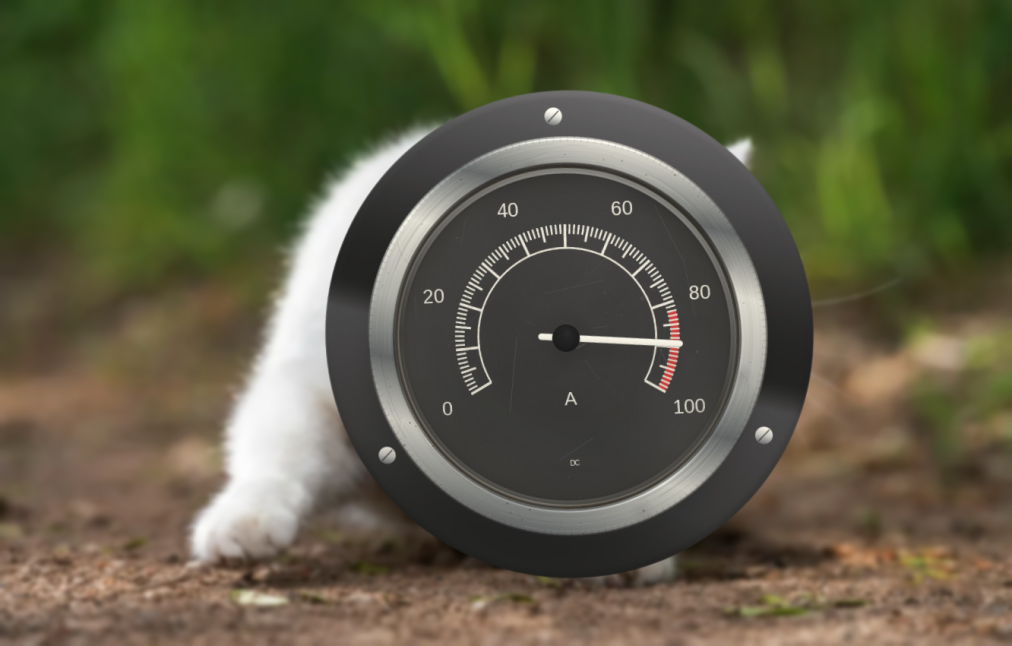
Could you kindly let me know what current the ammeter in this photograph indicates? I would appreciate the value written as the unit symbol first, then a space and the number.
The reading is A 89
